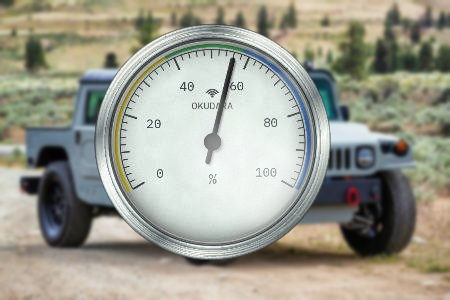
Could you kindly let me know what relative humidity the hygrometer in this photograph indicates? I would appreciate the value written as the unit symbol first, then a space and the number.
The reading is % 56
